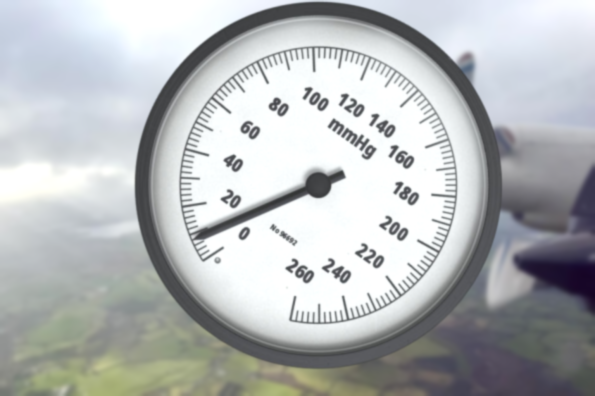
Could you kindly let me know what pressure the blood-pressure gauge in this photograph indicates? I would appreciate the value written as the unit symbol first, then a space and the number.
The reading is mmHg 8
